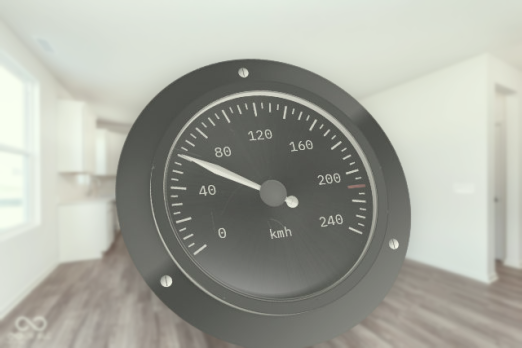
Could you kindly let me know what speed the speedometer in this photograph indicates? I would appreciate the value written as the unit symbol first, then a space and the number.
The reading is km/h 60
